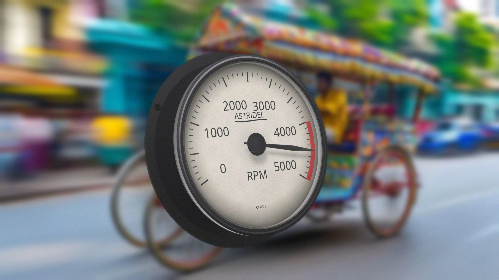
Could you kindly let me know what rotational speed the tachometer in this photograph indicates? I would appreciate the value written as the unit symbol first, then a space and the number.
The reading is rpm 4500
